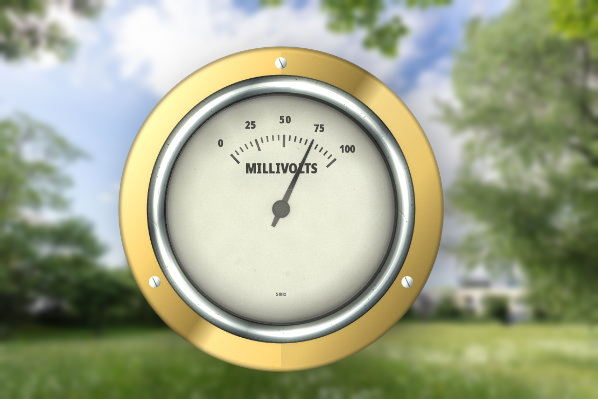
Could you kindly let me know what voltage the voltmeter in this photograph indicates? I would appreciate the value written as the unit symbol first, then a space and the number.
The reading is mV 75
